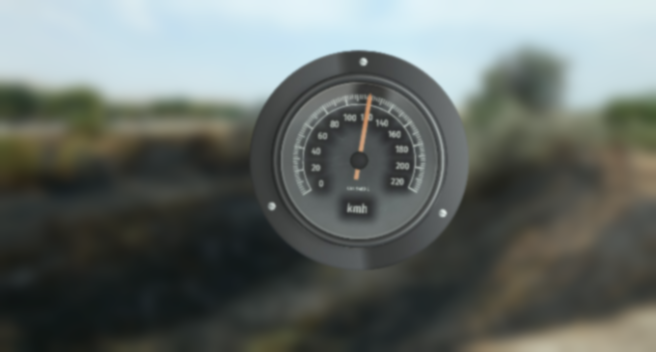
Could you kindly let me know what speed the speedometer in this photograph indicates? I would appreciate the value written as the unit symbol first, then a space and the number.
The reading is km/h 120
